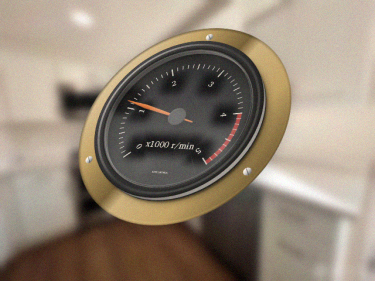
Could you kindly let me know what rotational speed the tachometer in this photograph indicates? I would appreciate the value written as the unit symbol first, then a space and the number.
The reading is rpm 1100
